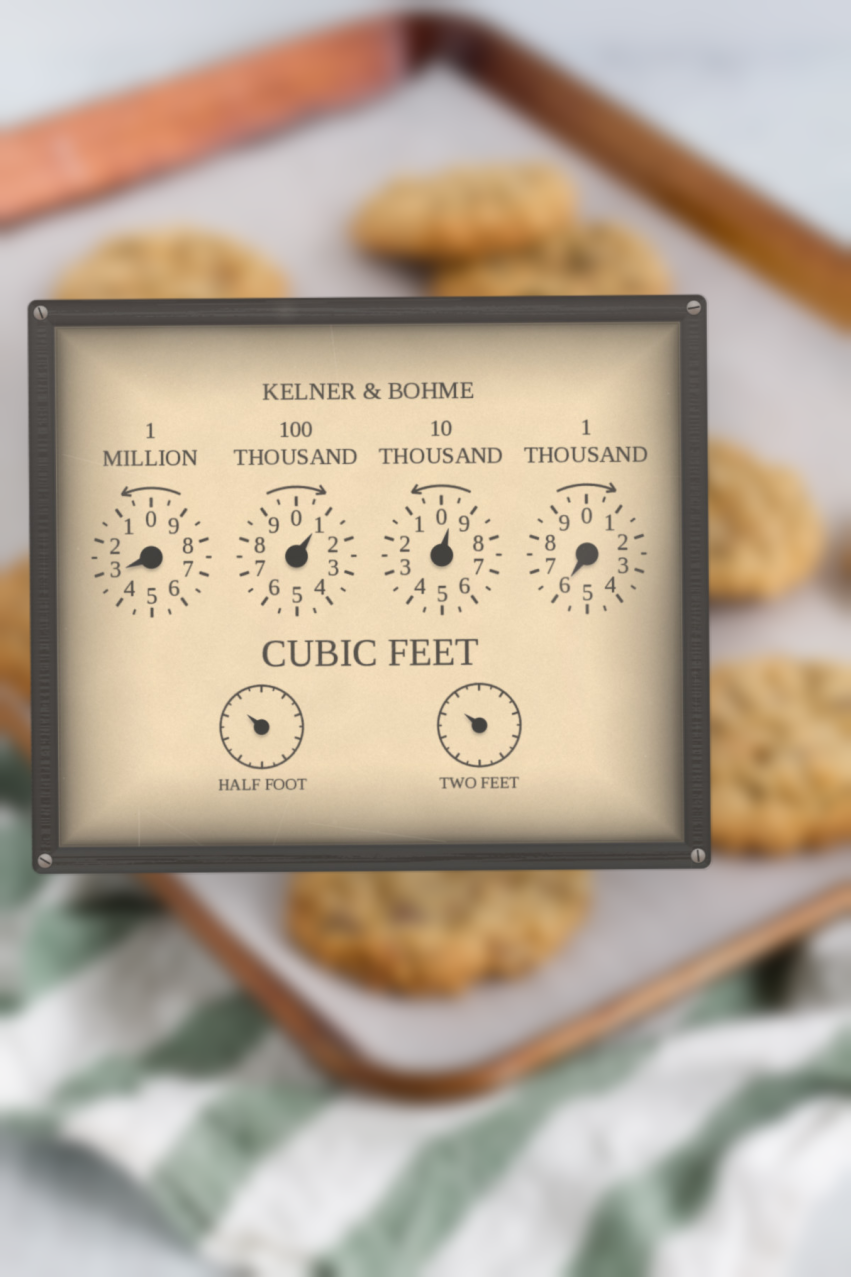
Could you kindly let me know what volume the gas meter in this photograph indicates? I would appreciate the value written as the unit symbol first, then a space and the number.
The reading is ft³ 309600
